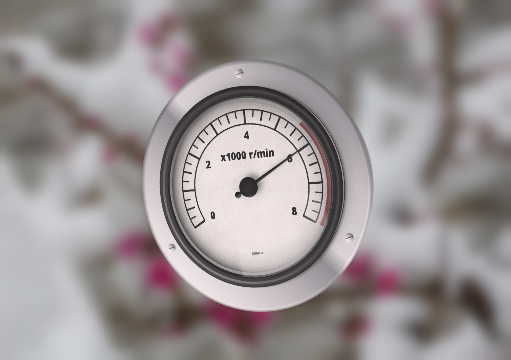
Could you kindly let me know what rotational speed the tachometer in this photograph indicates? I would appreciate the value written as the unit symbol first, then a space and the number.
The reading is rpm 6000
